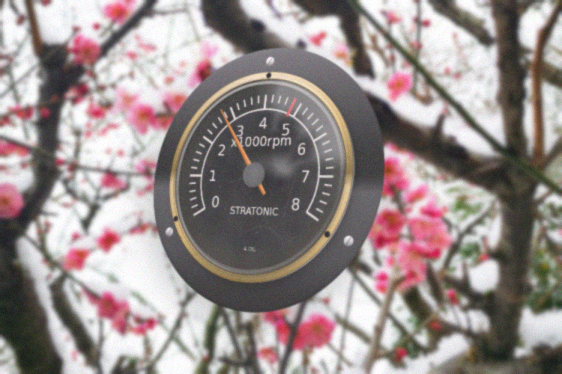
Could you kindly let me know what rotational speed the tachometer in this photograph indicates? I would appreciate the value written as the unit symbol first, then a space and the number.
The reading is rpm 2800
